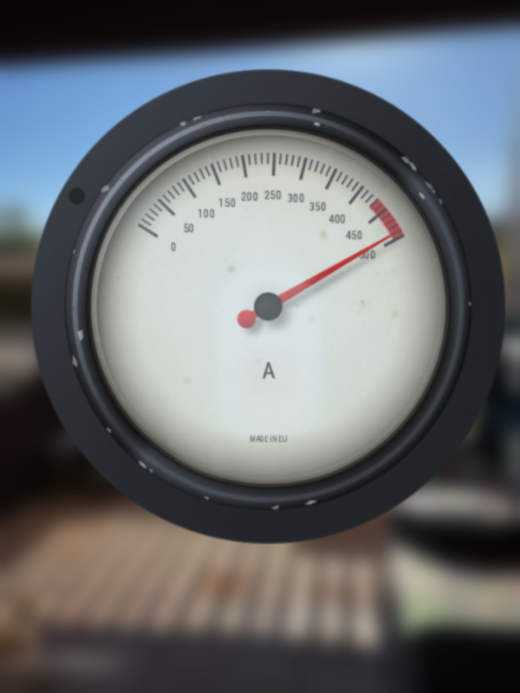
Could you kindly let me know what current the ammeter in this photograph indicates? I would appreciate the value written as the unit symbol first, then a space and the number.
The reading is A 490
